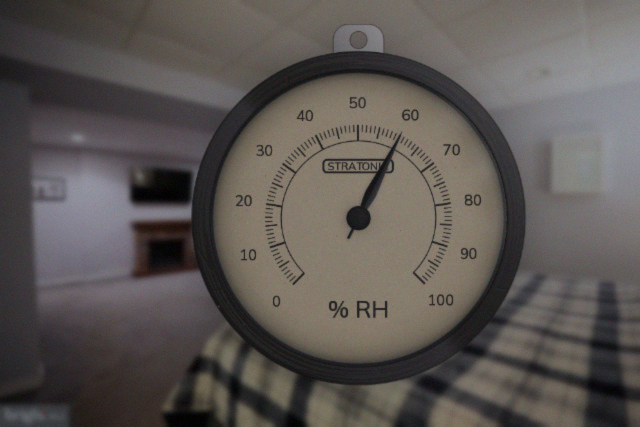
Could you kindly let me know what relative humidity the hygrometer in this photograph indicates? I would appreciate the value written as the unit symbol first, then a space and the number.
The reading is % 60
